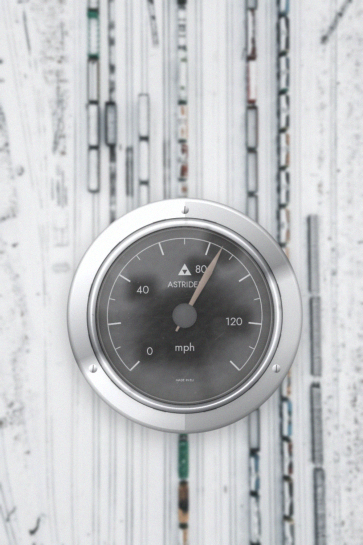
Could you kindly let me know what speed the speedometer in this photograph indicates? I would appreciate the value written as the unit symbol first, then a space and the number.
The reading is mph 85
